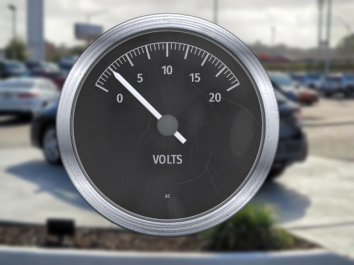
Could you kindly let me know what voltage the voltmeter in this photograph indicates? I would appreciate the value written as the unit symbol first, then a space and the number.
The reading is V 2.5
